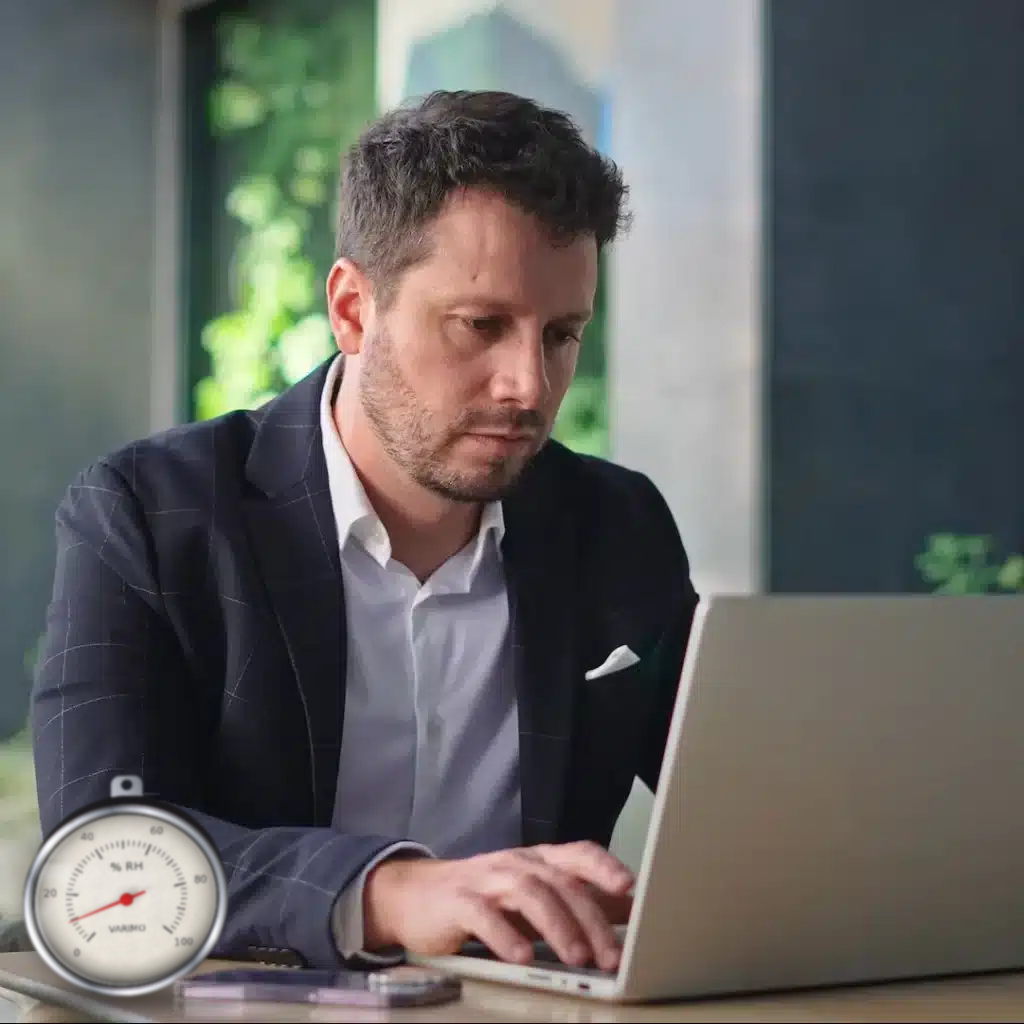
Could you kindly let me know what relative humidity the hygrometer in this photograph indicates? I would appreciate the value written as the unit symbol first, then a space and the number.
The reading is % 10
